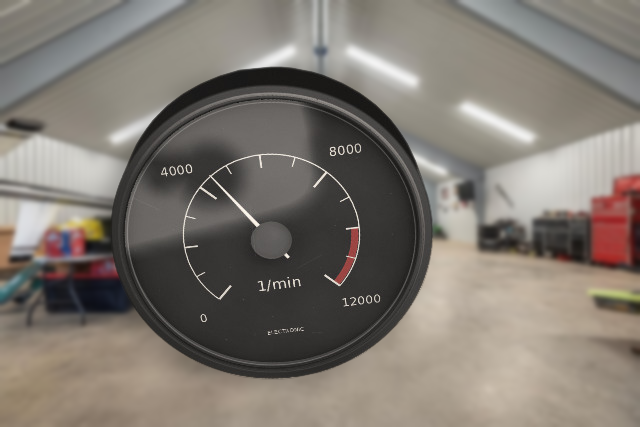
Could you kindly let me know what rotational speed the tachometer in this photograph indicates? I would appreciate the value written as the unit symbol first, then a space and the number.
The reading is rpm 4500
